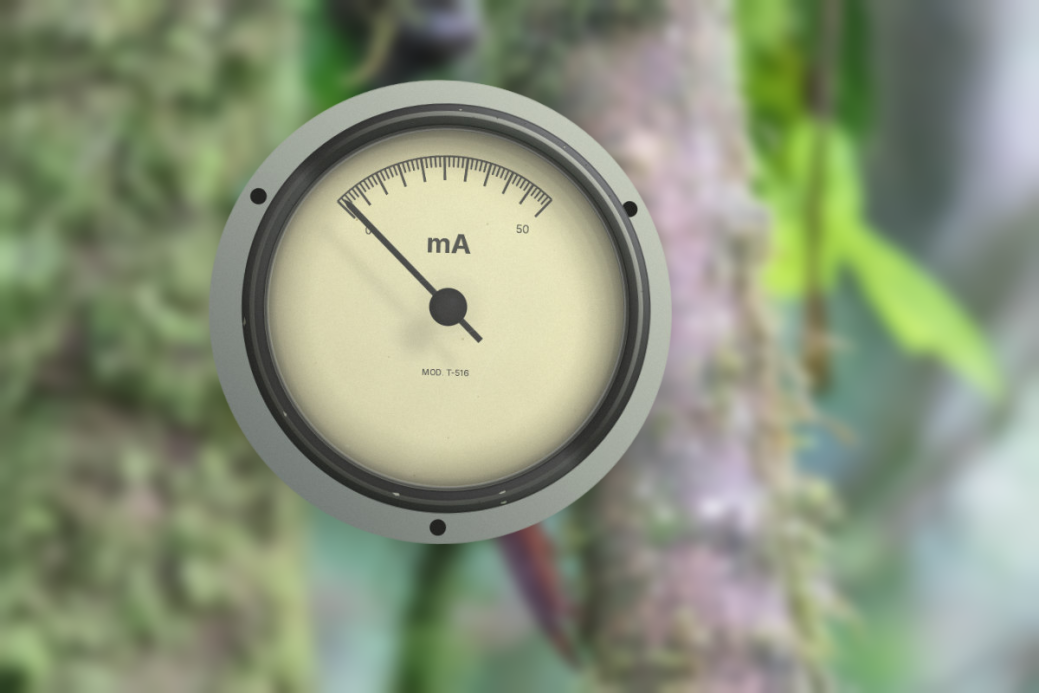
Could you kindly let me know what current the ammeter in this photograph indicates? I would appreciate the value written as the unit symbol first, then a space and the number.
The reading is mA 1
